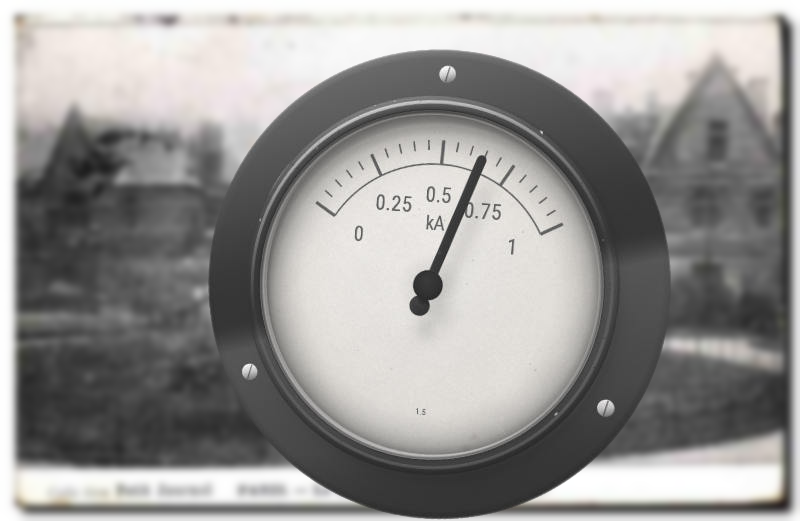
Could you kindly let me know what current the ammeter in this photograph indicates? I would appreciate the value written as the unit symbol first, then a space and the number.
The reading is kA 0.65
